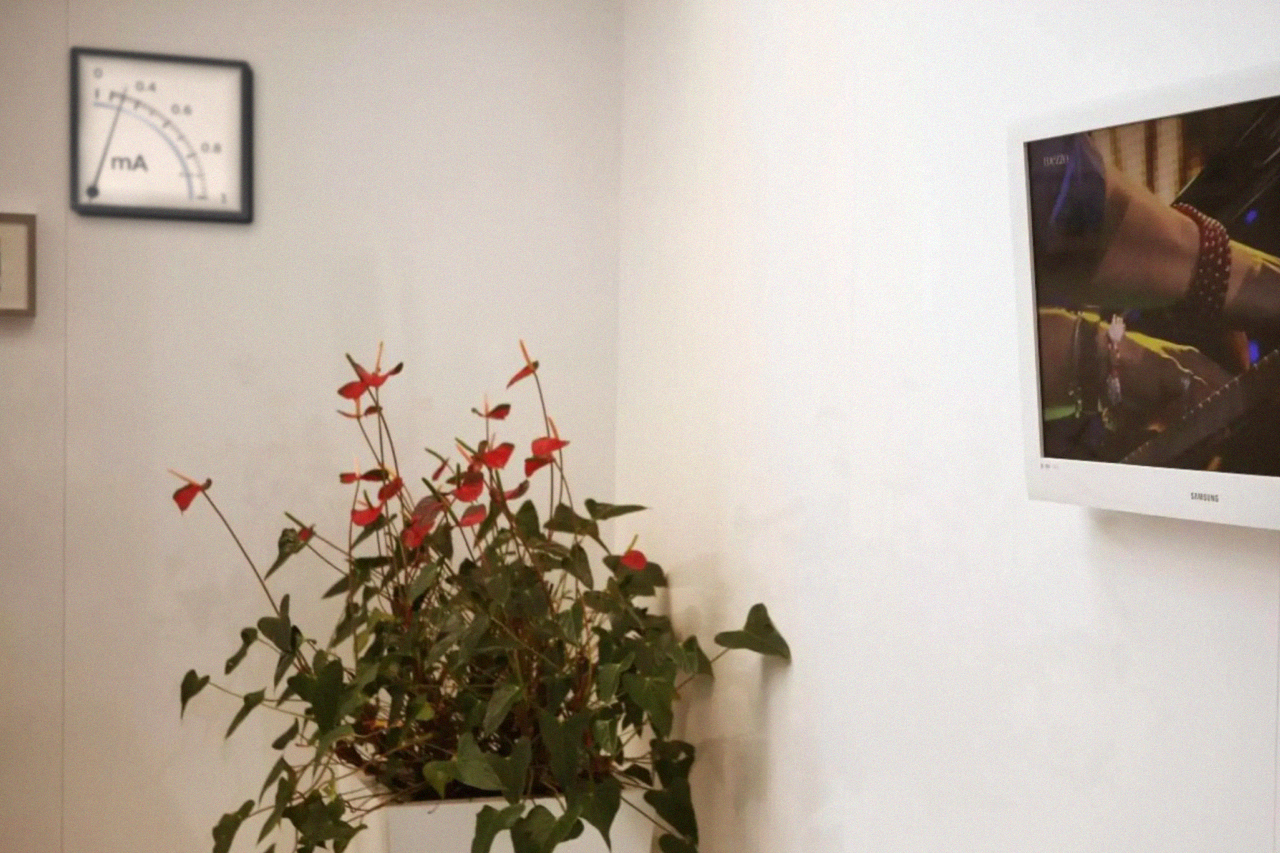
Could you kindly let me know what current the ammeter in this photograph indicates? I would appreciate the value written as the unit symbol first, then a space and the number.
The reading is mA 0.3
